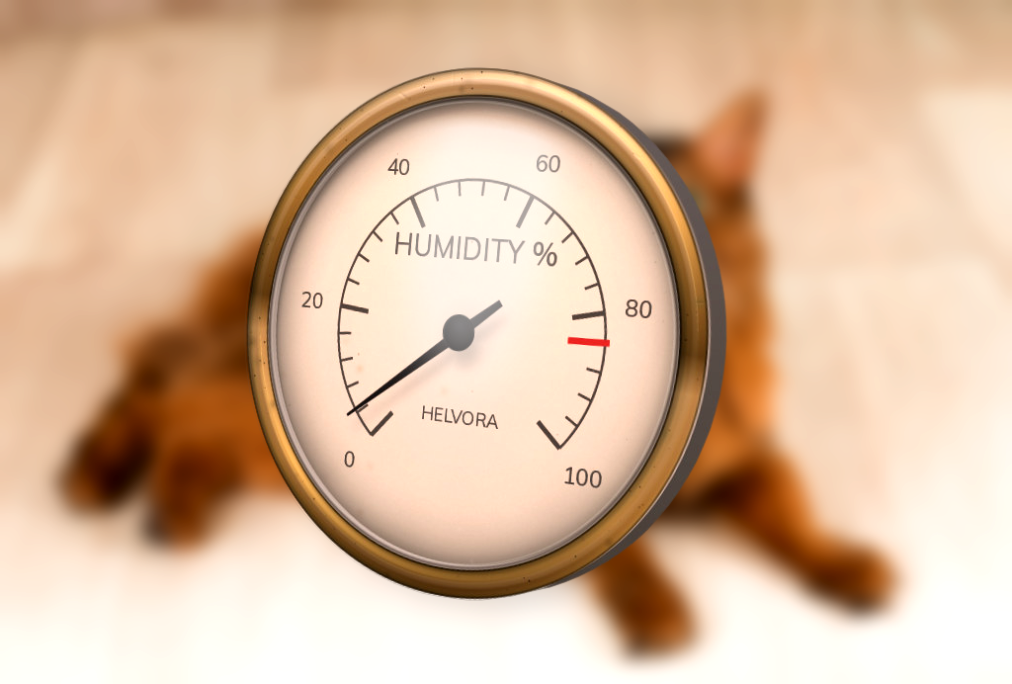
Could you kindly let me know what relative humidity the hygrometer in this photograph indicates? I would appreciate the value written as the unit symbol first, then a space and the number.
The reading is % 4
